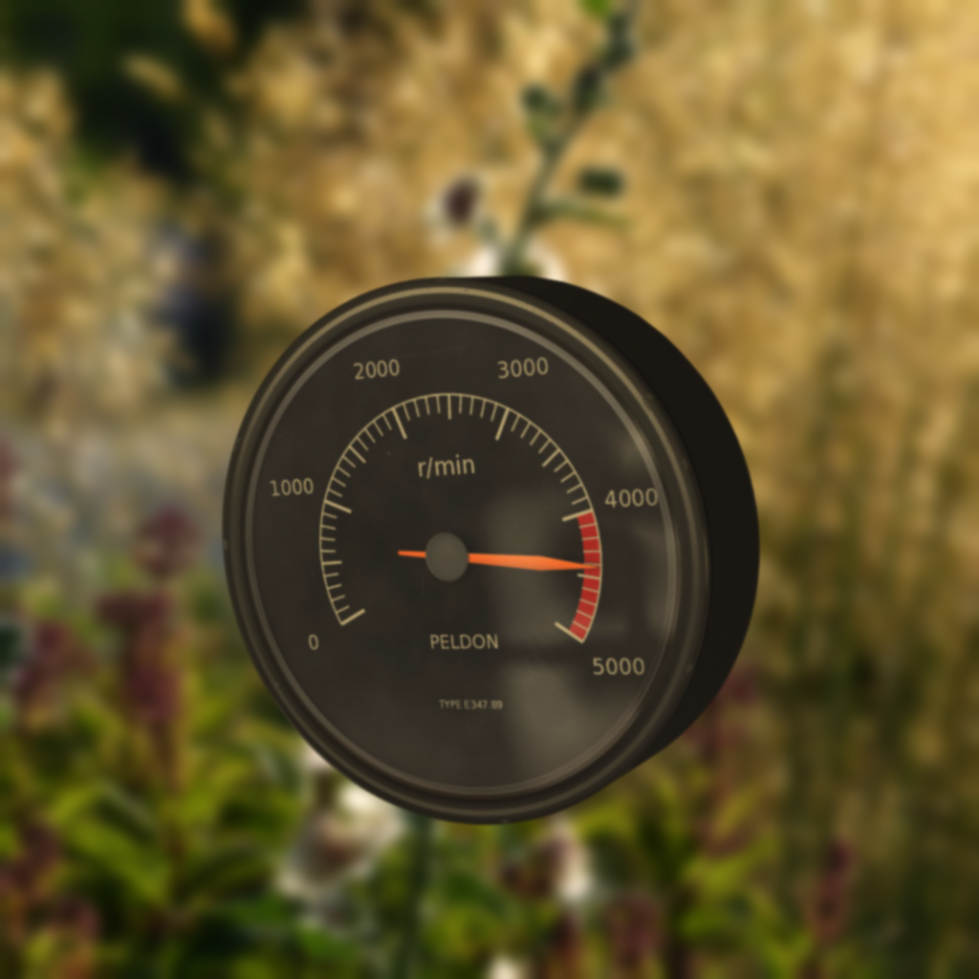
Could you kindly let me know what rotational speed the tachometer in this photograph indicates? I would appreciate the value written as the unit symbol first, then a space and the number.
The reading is rpm 4400
